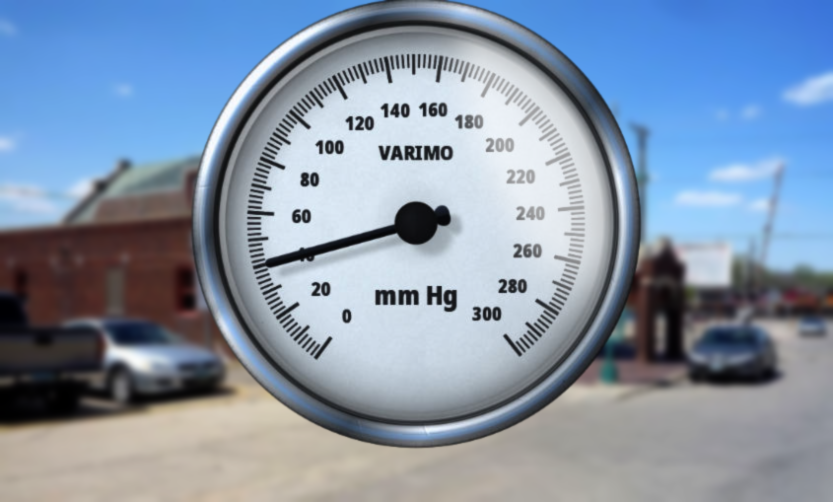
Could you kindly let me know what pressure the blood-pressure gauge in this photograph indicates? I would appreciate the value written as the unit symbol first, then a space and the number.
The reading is mmHg 40
